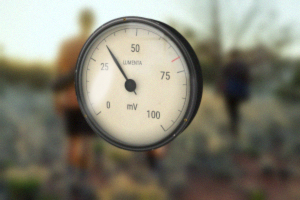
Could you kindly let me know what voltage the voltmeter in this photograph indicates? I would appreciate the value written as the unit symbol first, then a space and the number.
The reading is mV 35
